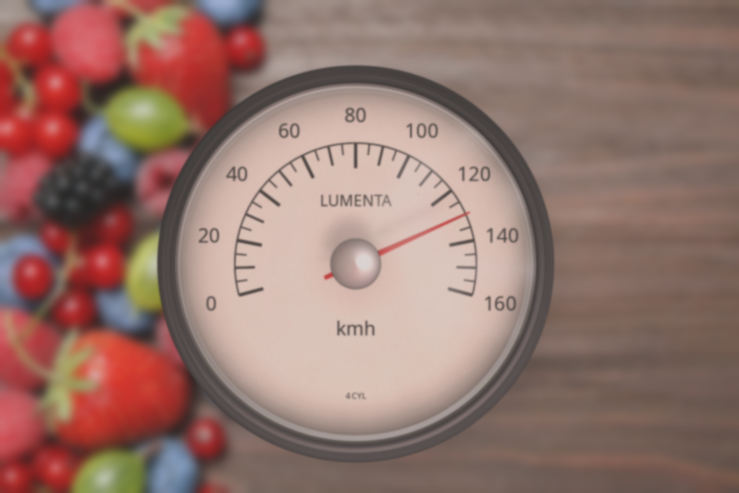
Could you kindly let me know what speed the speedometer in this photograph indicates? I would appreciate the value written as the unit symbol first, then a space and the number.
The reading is km/h 130
